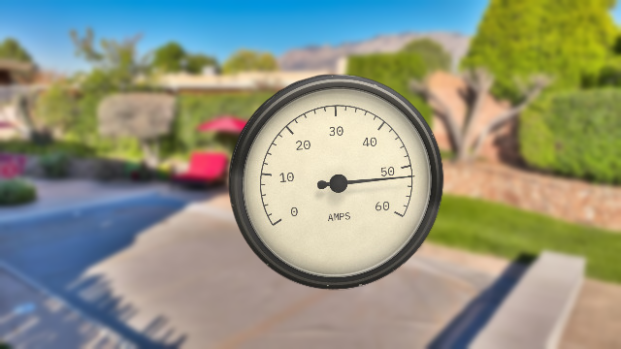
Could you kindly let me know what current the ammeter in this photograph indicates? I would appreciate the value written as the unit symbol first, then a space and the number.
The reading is A 52
